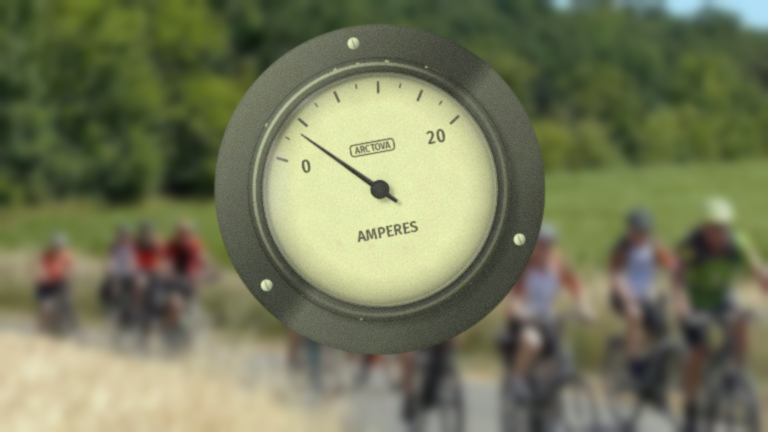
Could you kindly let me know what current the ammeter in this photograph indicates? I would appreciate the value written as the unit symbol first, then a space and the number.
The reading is A 3
